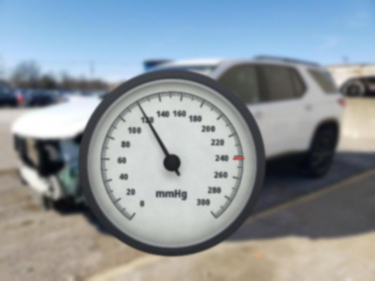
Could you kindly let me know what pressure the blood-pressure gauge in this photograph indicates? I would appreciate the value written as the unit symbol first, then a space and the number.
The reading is mmHg 120
